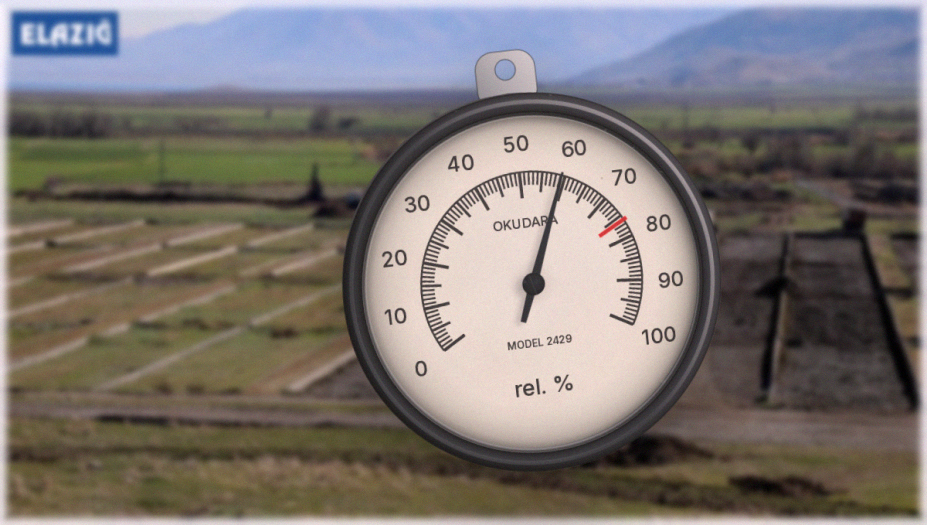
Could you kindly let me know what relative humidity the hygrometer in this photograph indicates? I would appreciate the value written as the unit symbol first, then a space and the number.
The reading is % 59
